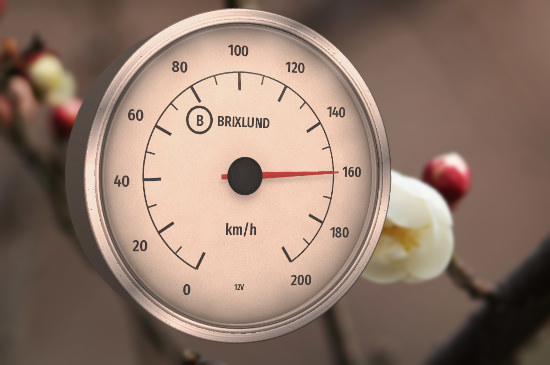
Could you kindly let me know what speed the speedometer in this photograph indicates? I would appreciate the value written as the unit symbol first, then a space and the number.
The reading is km/h 160
